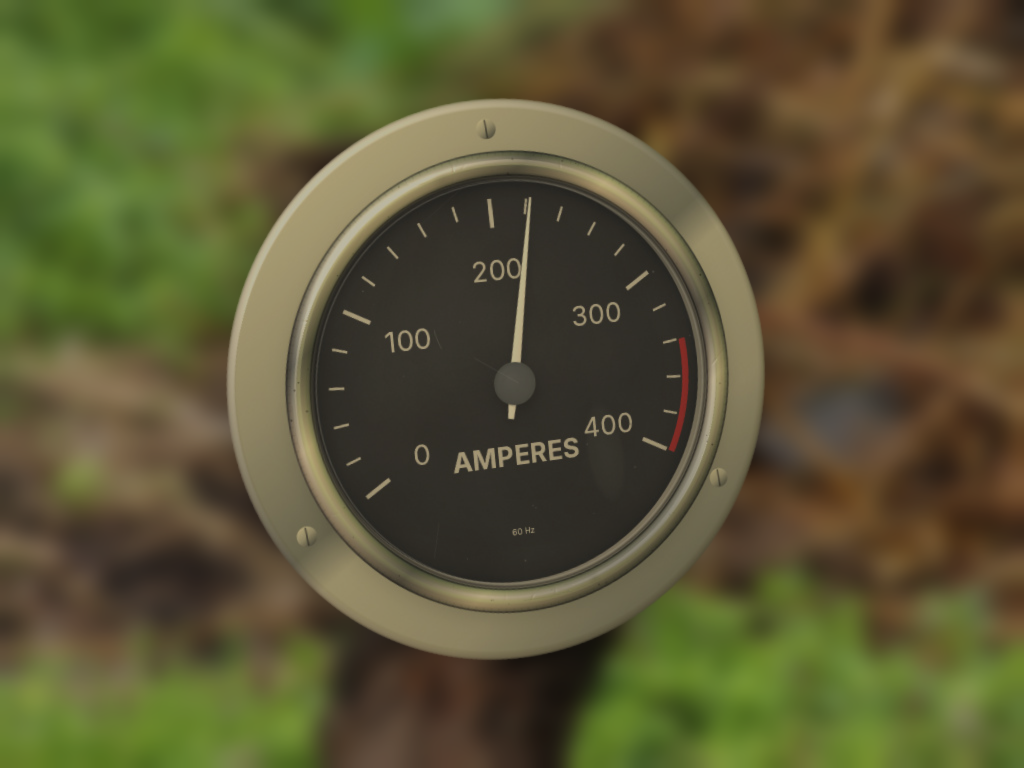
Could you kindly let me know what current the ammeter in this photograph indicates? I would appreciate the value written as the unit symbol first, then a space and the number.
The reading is A 220
